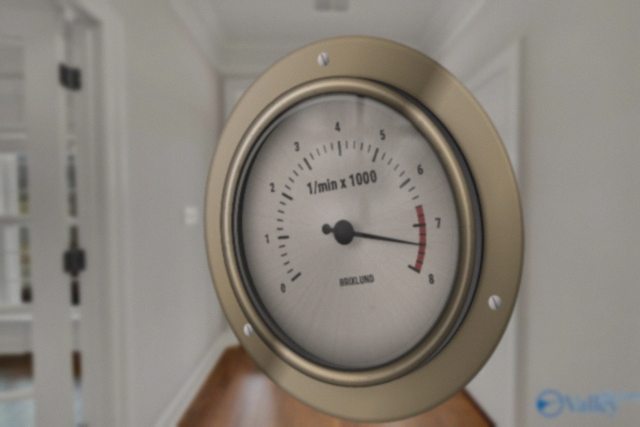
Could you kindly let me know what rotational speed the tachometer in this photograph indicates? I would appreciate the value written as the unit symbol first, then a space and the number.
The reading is rpm 7400
